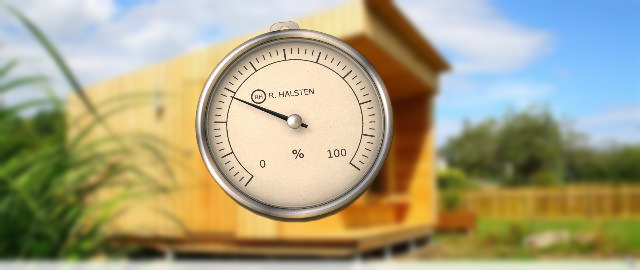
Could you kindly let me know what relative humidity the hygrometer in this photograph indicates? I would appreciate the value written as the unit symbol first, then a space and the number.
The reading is % 28
